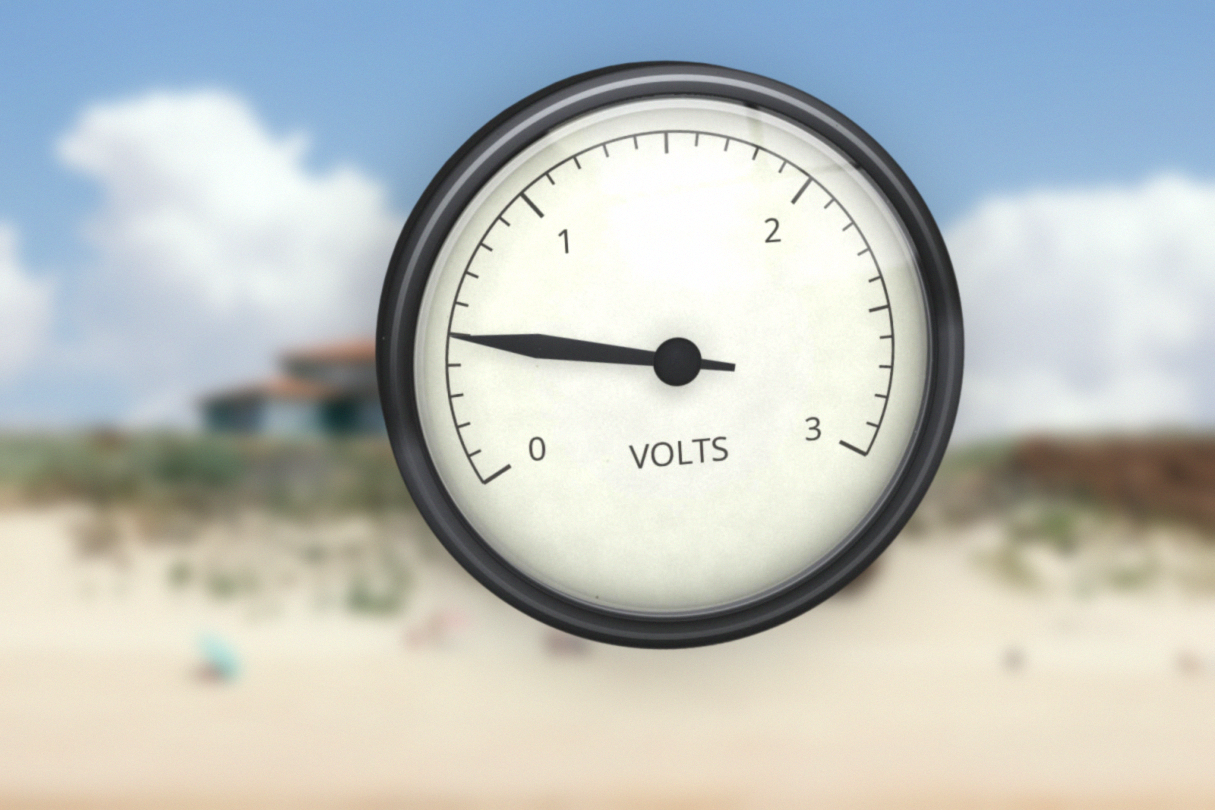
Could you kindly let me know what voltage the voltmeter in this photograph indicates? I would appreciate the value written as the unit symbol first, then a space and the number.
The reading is V 0.5
